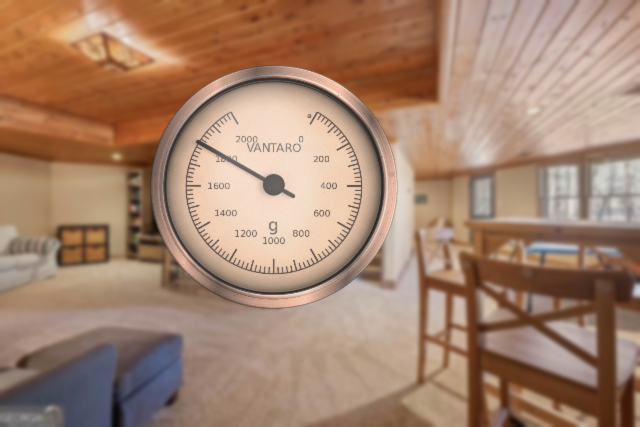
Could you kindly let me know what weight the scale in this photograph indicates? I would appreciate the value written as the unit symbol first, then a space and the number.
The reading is g 1800
